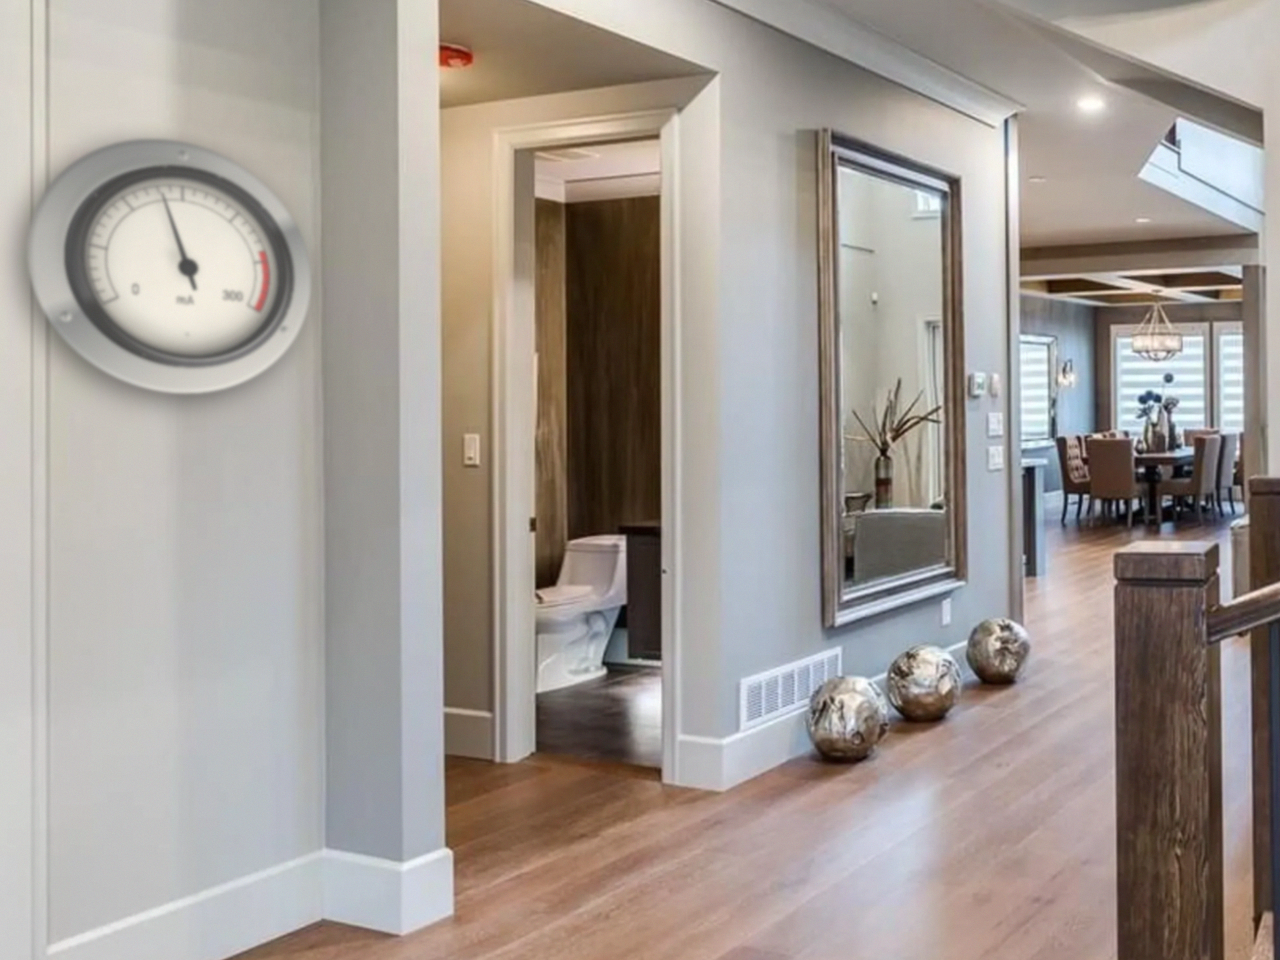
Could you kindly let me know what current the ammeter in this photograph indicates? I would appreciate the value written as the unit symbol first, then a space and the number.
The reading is mA 130
